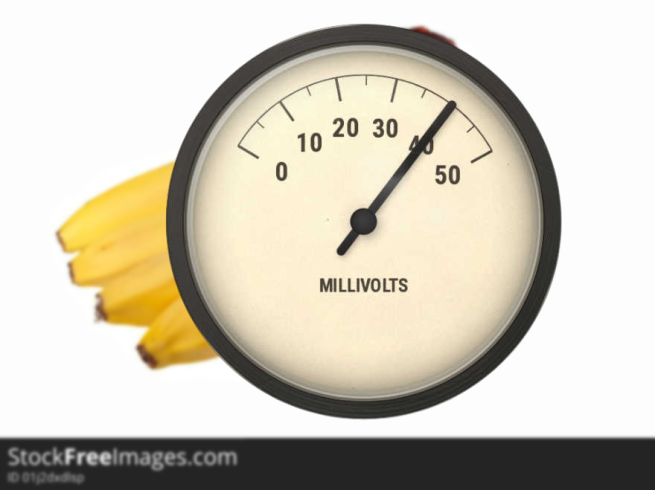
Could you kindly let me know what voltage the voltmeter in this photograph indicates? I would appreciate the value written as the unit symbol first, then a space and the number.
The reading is mV 40
